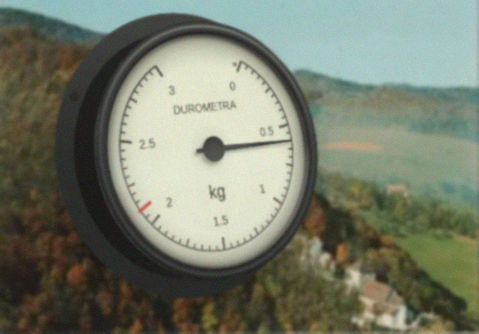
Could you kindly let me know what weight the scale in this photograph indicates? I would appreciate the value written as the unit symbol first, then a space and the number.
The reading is kg 0.6
